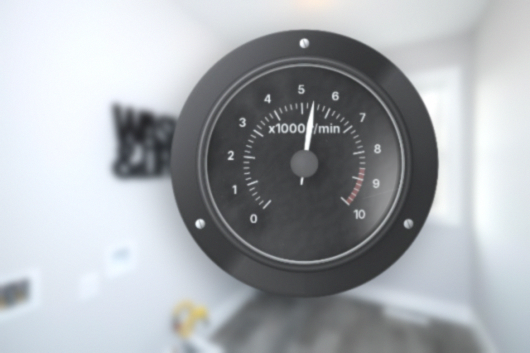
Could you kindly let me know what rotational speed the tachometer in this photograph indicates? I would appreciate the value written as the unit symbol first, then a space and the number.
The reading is rpm 5400
